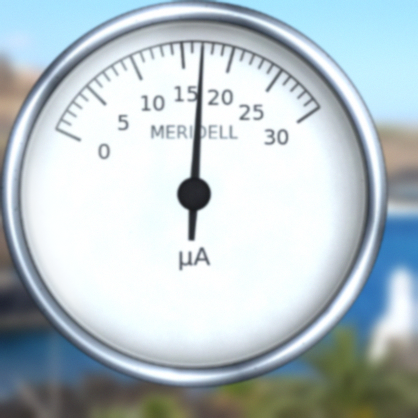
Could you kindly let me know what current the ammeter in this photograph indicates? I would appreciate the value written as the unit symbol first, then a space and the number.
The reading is µA 17
